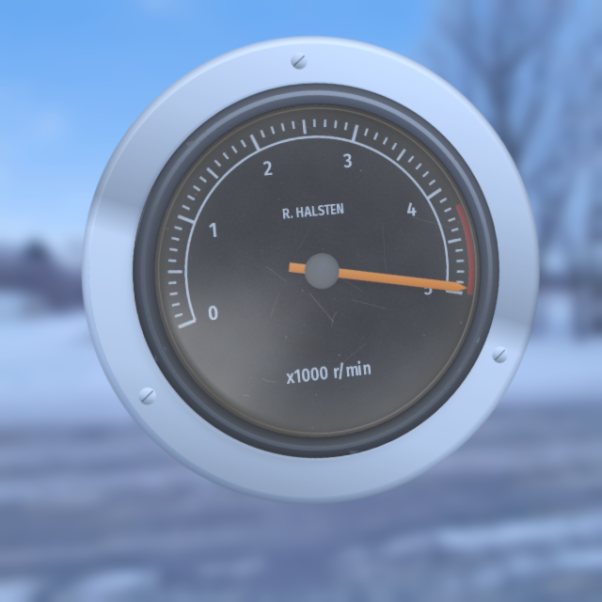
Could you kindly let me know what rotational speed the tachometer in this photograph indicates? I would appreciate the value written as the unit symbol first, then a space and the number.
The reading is rpm 4950
